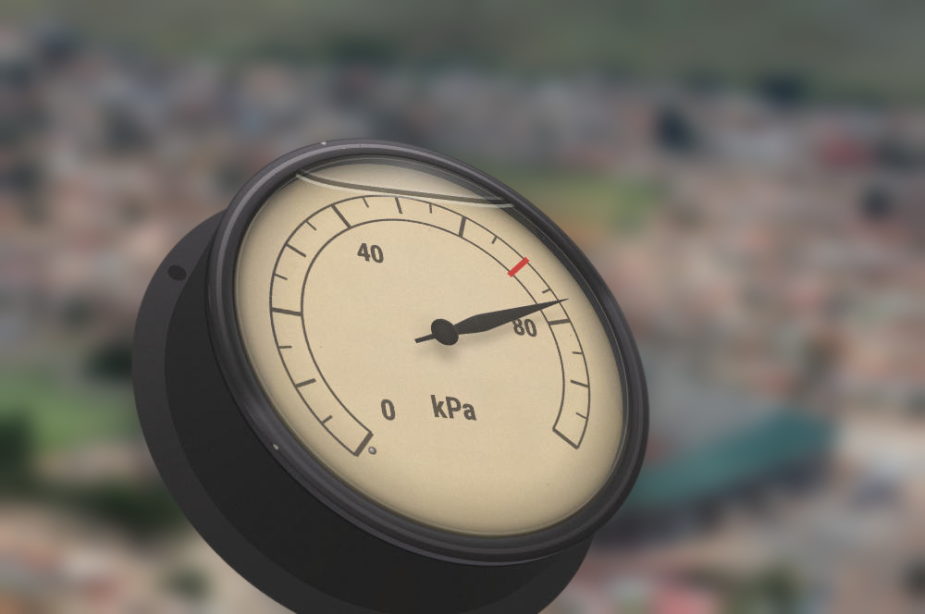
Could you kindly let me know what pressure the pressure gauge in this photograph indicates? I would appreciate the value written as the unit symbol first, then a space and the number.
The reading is kPa 77.5
